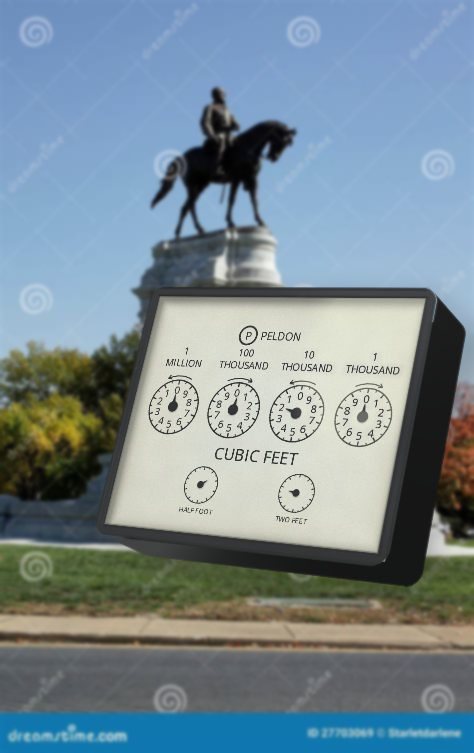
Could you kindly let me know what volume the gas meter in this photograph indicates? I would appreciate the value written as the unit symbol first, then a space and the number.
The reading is ft³ 2000
